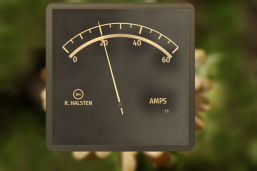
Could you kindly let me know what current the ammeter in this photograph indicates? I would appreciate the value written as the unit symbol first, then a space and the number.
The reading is A 20
